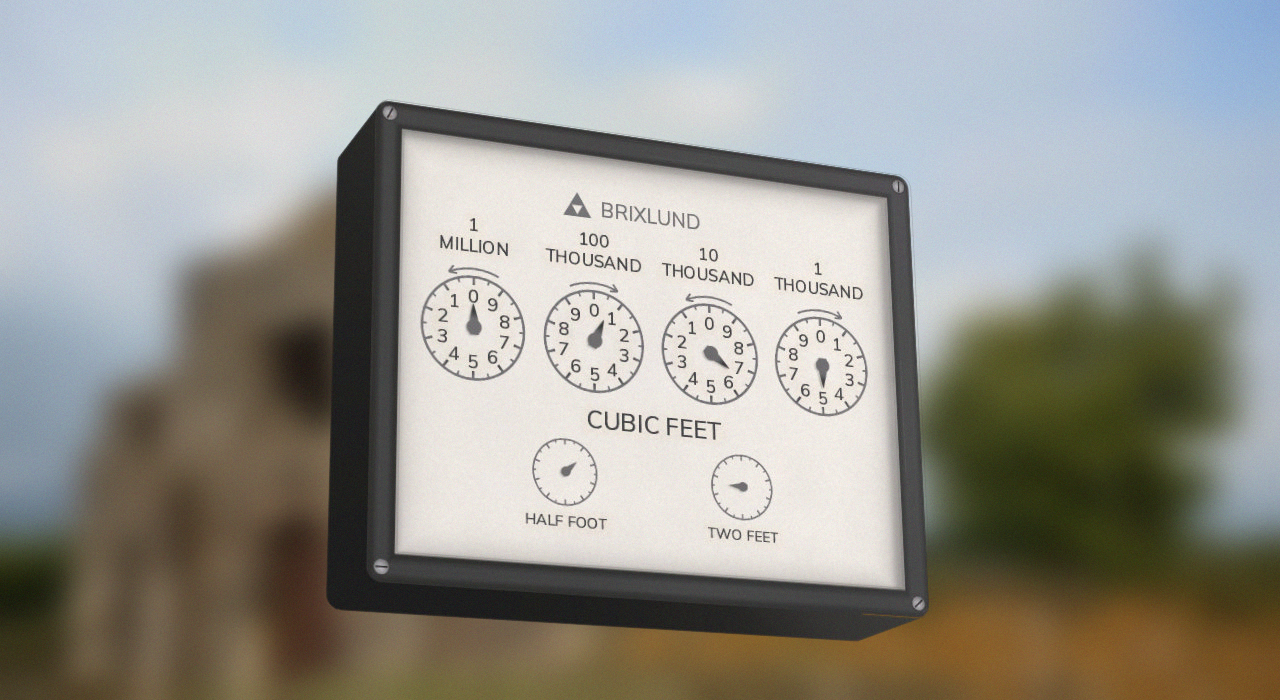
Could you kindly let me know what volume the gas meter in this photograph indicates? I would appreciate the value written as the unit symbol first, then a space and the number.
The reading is ft³ 6500
